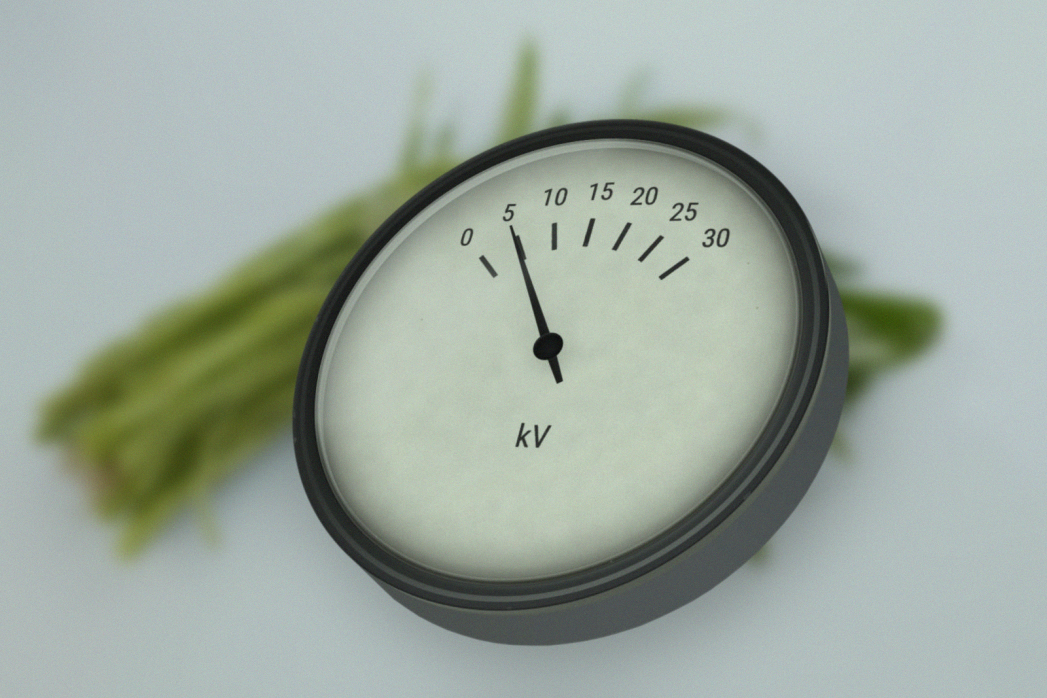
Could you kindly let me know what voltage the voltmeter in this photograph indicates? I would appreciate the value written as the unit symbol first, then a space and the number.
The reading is kV 5
